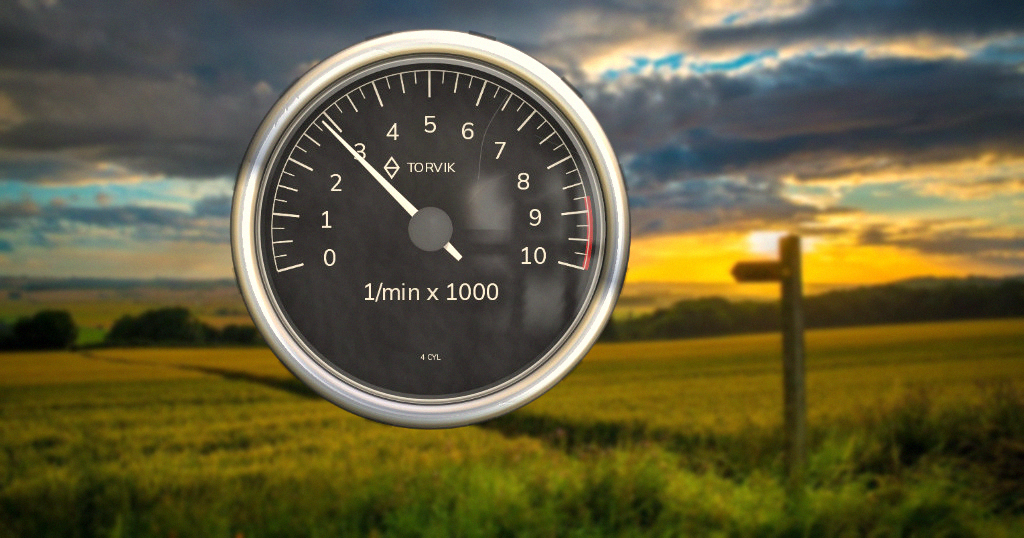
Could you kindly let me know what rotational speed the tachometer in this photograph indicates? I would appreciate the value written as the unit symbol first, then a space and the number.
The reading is rpm 2875
